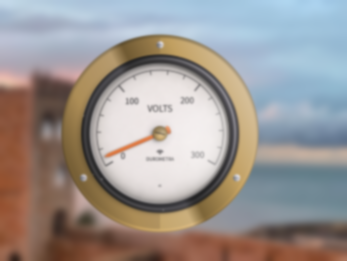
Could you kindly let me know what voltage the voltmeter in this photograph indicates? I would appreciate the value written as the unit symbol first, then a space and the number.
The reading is V 10
